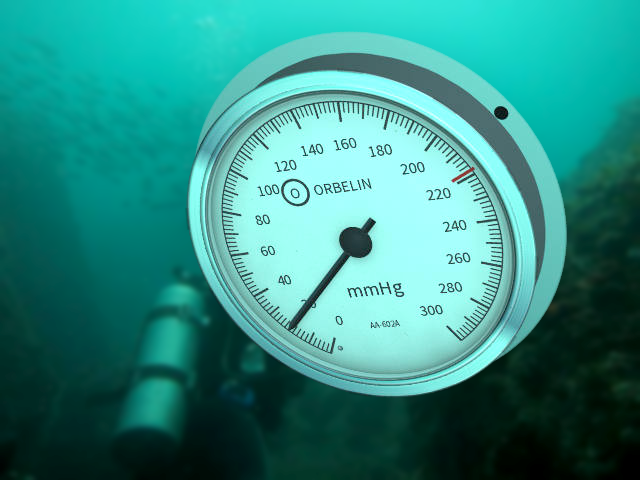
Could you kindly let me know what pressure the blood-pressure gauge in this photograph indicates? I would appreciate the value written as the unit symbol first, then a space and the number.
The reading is mmHg 20
